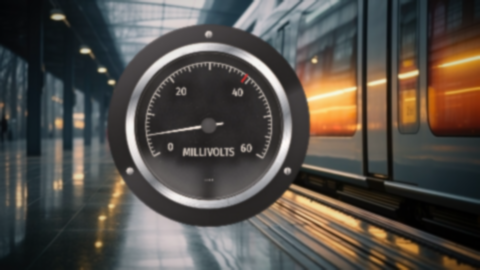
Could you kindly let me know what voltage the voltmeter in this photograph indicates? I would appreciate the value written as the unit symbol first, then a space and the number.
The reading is mV 5
